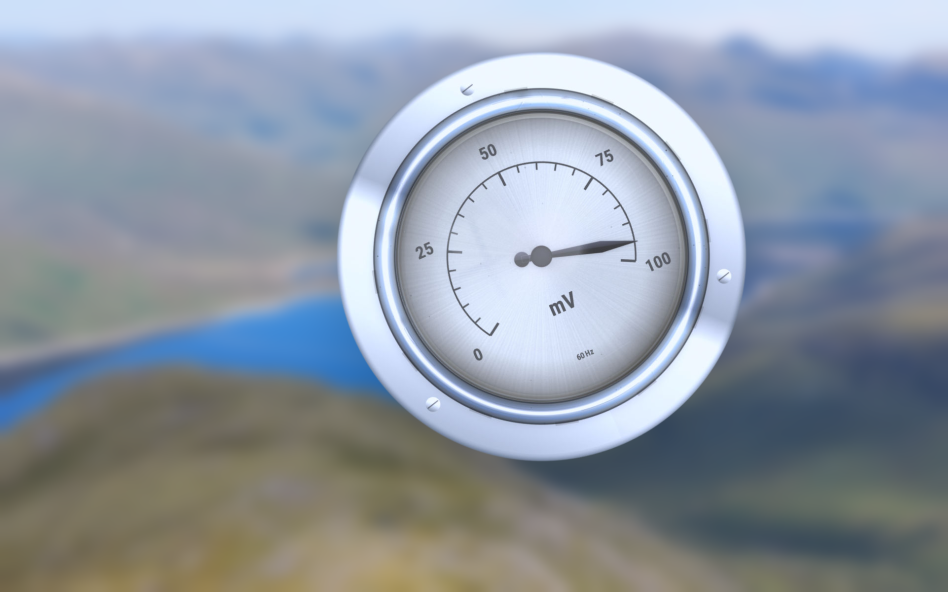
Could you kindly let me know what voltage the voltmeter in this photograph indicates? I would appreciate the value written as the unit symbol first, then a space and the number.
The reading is mV 95
